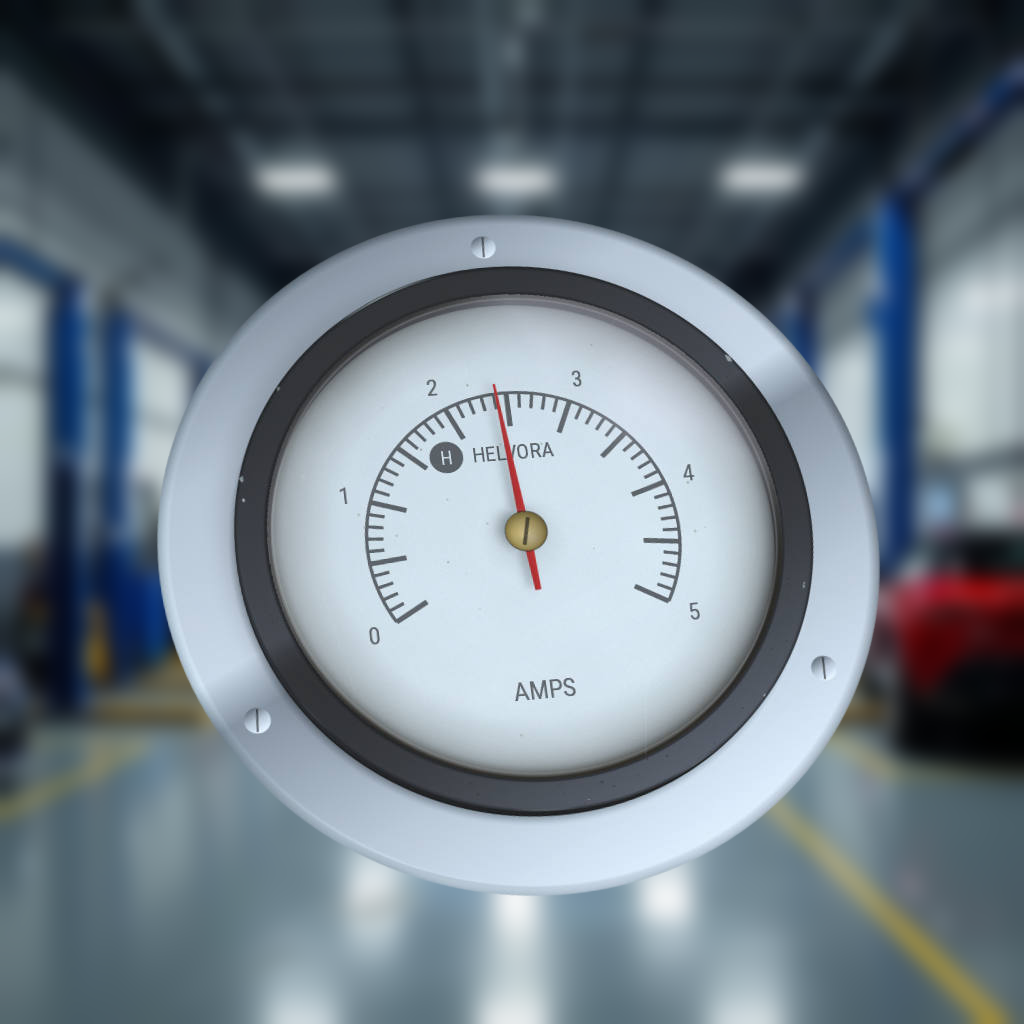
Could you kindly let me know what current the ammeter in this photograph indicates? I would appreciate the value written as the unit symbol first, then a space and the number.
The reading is A 2.4
